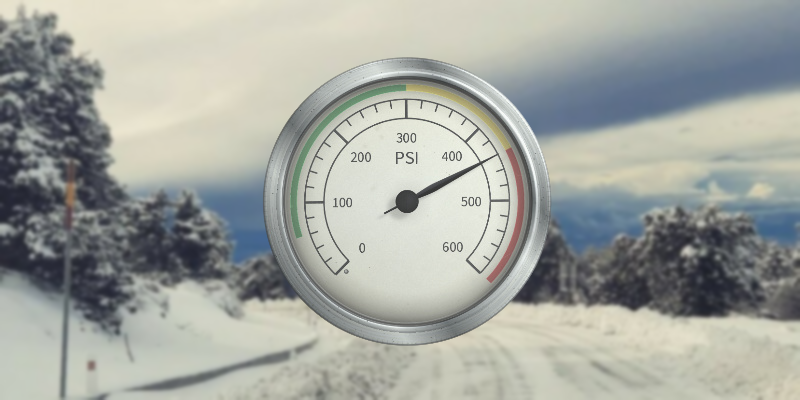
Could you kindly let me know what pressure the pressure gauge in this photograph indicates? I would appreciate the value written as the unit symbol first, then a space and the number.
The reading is psi 440
